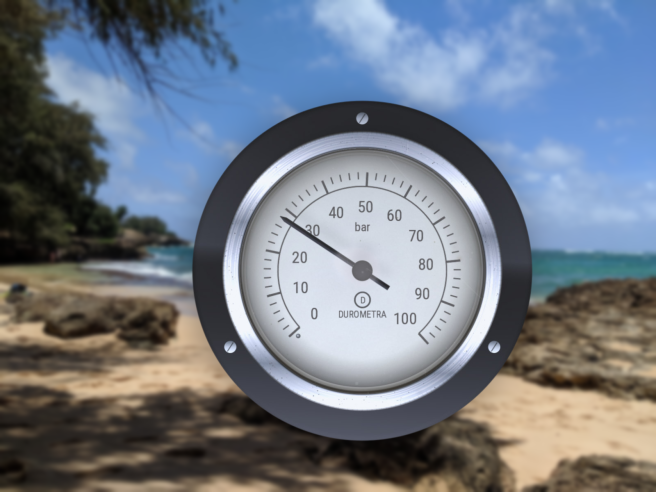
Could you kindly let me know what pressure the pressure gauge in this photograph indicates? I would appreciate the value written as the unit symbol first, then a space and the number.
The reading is bar 28
